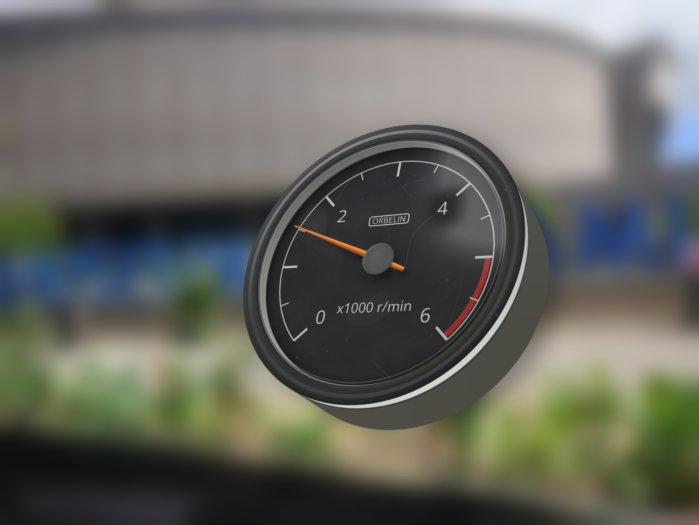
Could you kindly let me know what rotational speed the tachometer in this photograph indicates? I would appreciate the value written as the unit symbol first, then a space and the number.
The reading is rpm 1500
